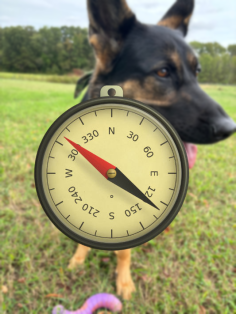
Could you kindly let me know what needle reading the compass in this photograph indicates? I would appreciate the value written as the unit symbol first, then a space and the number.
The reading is ° 307.5
